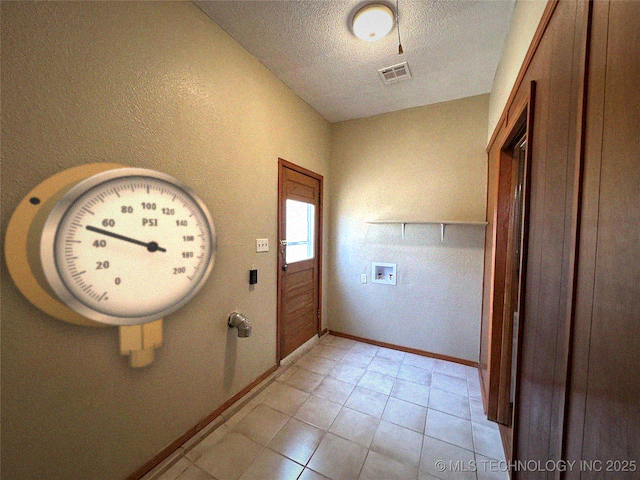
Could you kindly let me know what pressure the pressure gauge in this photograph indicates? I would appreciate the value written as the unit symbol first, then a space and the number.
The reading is psi 50
